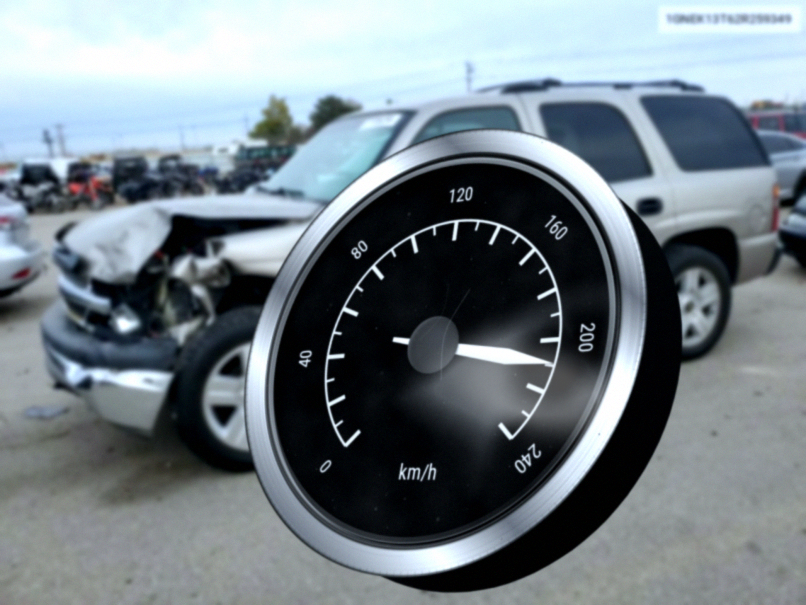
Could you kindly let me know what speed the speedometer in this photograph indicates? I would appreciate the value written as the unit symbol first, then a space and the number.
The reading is km/h 210
